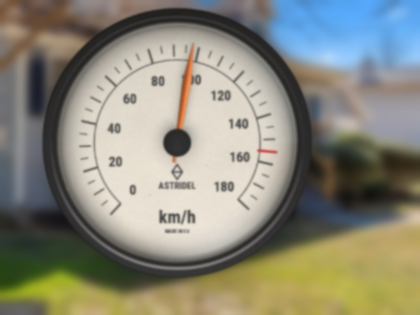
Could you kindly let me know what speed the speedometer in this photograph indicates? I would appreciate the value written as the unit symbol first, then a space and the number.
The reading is km/h 97.5
